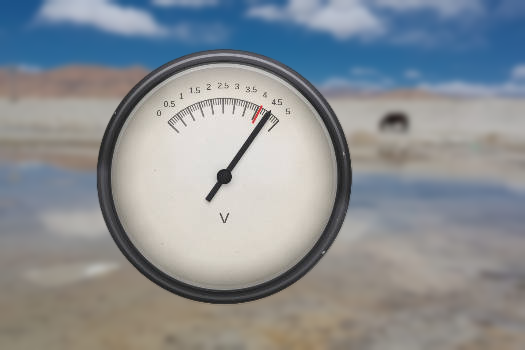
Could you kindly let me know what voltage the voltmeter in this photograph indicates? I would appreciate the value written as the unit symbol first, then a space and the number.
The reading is V 4.5
